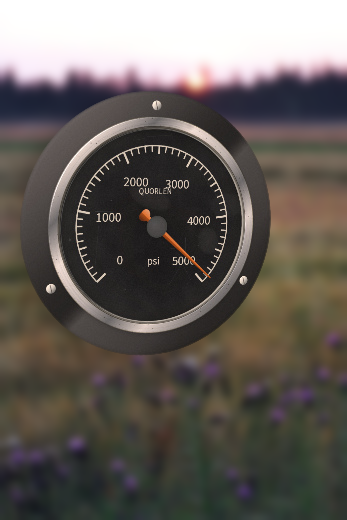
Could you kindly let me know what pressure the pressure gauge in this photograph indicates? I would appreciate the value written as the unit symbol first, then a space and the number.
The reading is psi 4900
